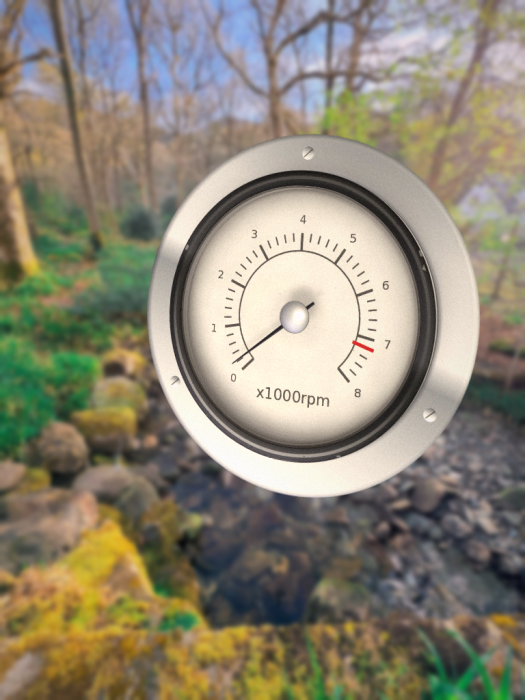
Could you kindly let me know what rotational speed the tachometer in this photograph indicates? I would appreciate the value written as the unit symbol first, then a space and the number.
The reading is rpm 200
